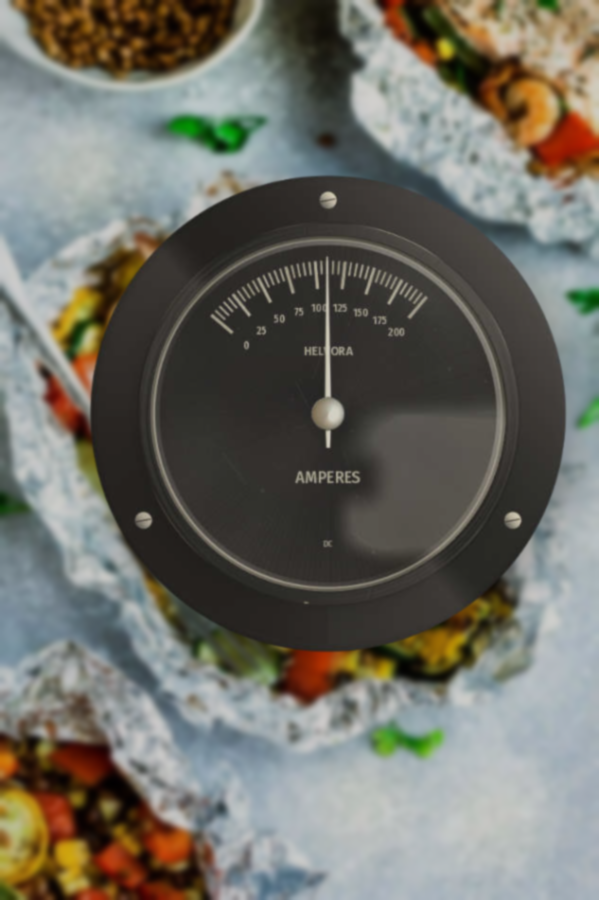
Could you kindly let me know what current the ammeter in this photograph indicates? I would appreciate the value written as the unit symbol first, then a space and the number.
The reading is A 110
